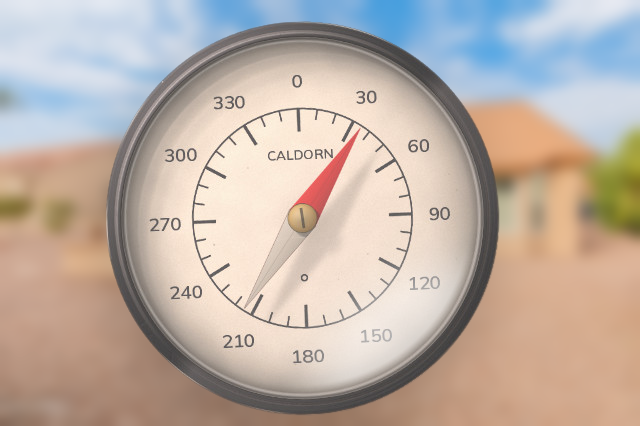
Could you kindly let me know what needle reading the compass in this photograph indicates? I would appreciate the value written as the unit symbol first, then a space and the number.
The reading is ° 35
